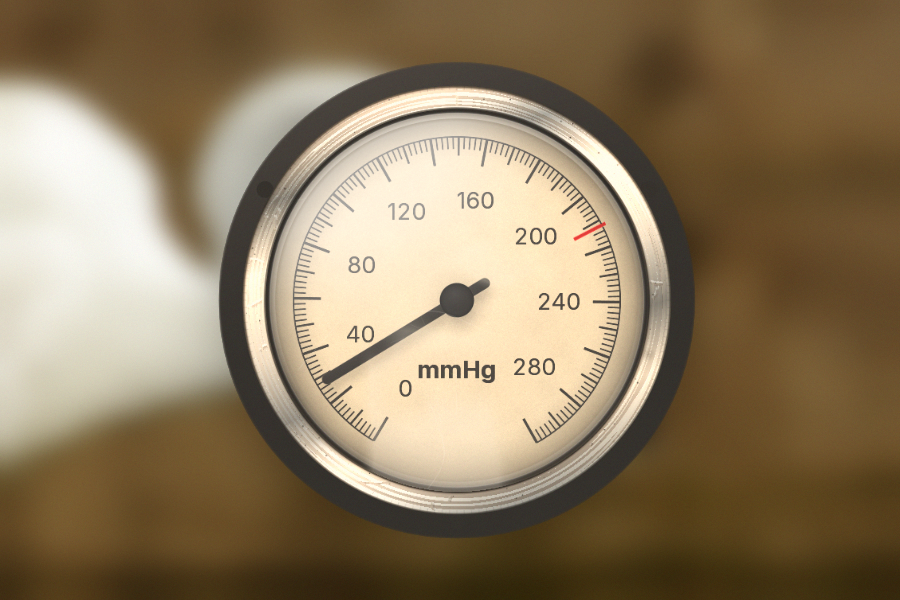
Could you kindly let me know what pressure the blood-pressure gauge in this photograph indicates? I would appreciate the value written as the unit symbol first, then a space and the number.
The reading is mmHg 28
